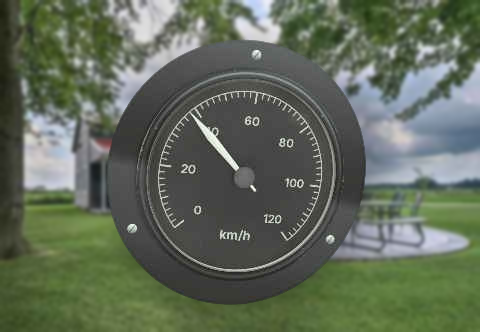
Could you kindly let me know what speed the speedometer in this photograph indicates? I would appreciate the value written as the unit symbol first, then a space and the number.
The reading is km/h 38
